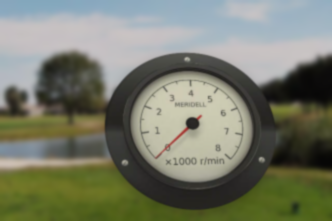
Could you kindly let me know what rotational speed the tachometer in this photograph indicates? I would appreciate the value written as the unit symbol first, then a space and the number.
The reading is rpm 0
